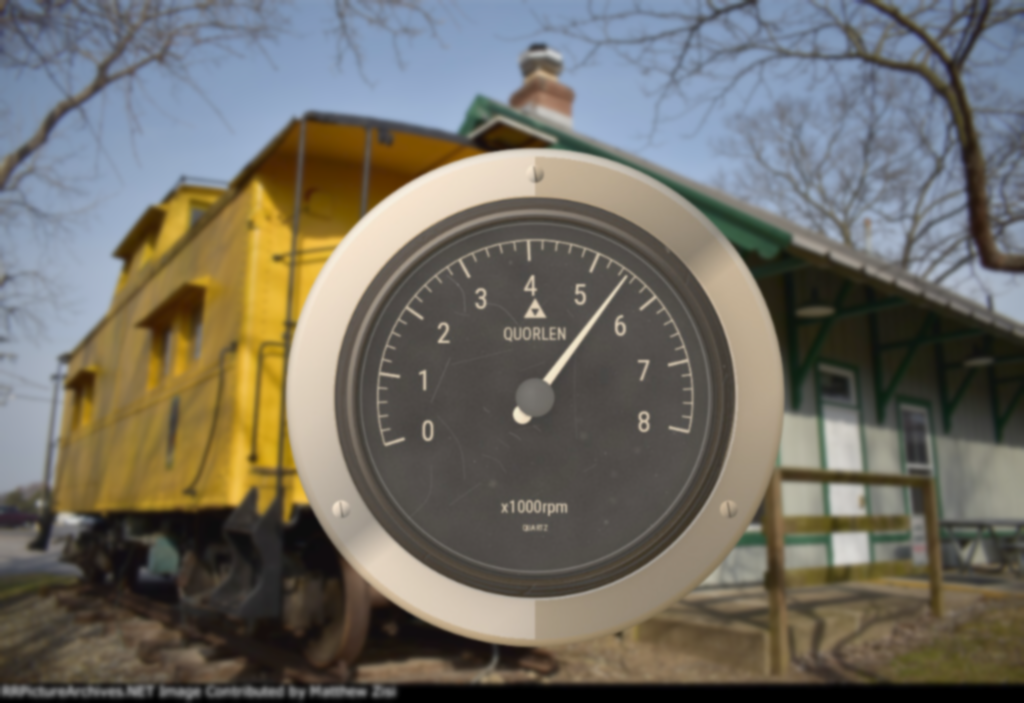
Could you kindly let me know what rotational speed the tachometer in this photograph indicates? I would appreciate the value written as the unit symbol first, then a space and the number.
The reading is rpm 5500
